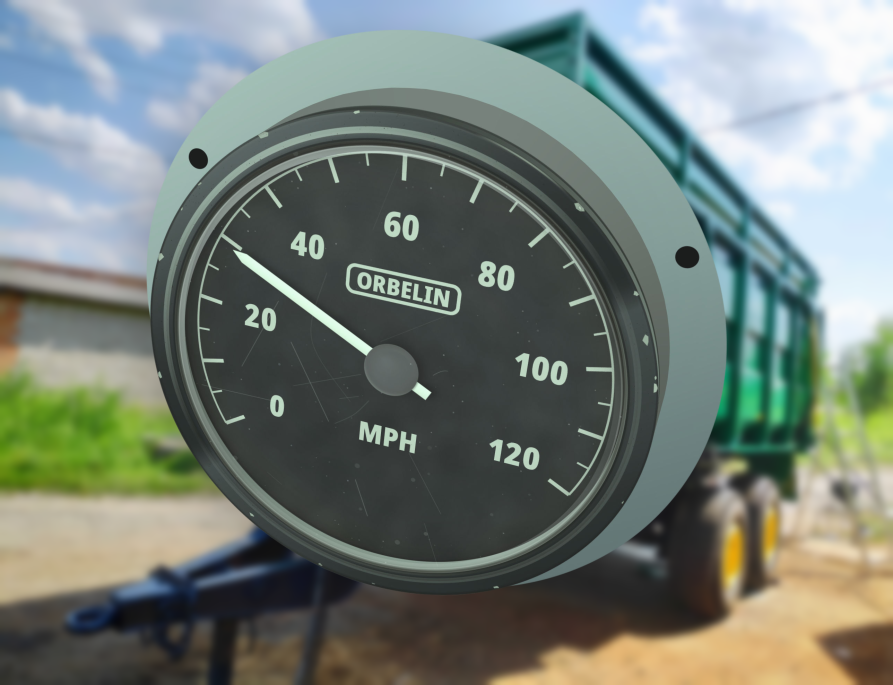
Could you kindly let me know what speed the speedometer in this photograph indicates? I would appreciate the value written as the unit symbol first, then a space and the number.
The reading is mph 30
